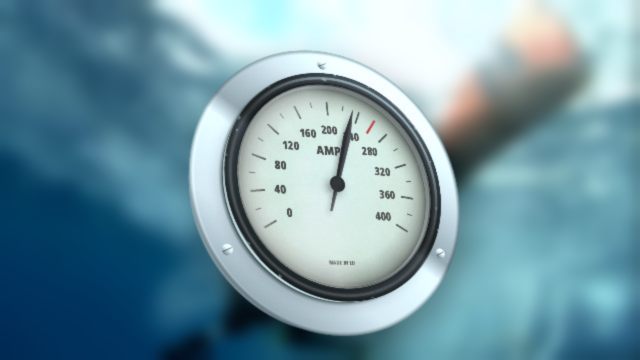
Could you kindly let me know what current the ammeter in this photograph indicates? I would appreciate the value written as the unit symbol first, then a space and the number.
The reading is A 230
